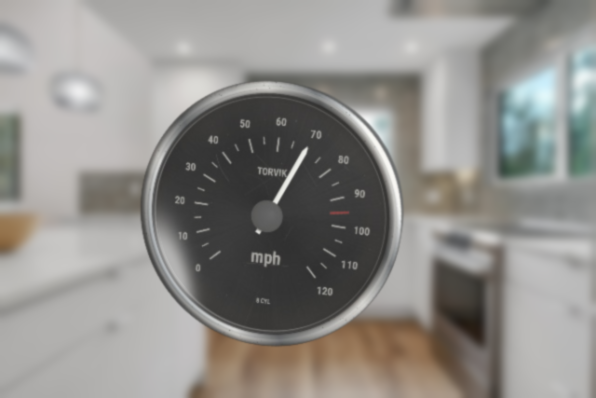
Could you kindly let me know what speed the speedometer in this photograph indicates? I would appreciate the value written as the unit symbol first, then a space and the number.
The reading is mph 70
